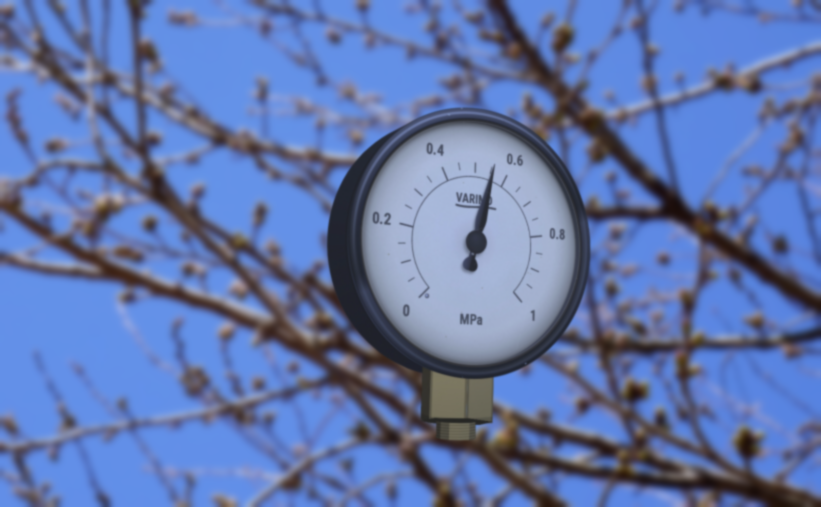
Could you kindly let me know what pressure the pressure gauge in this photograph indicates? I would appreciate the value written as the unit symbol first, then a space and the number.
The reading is MPa 0.55
